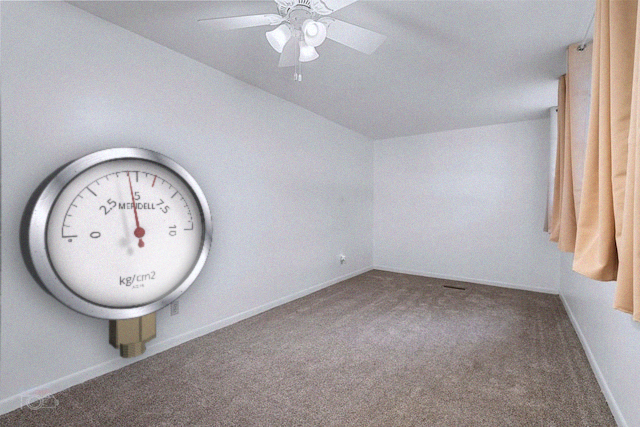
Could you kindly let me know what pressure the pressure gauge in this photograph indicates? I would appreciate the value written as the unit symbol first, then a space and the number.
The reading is kg/cm² 4.5
